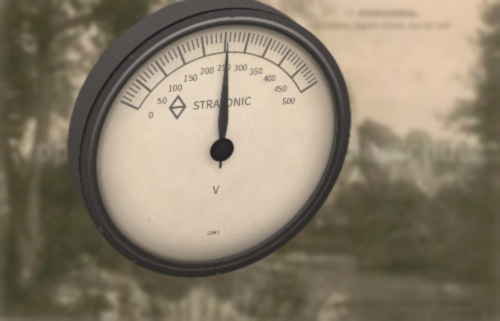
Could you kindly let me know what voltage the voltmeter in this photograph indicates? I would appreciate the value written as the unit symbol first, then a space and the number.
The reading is V 250
